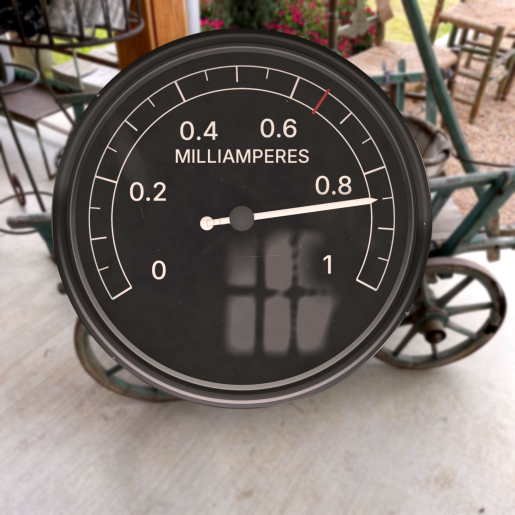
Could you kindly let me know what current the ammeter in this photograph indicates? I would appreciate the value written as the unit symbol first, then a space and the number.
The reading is mA 0.85
